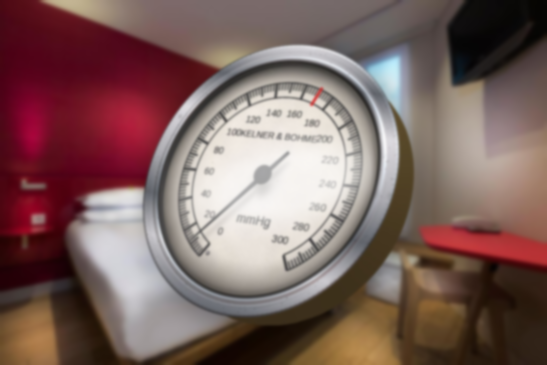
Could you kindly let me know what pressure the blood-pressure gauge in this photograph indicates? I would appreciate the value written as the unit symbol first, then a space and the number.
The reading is mmHg 10
